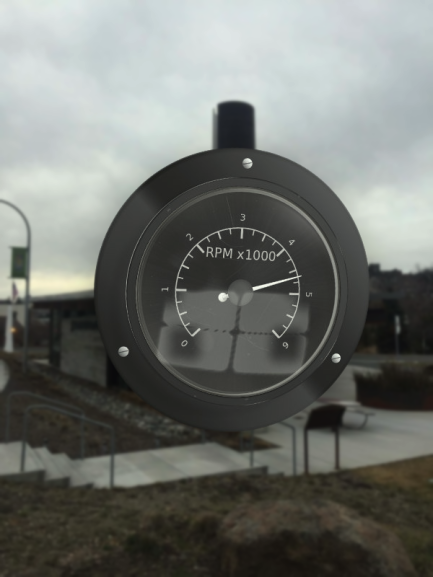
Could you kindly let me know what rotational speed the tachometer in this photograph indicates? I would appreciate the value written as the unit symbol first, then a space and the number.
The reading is rpm 4625
